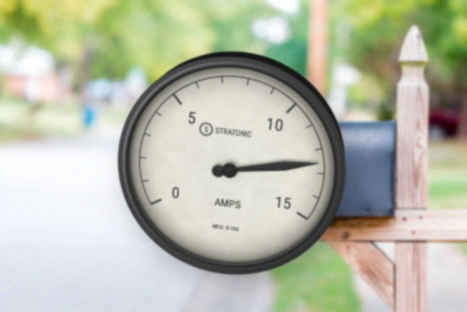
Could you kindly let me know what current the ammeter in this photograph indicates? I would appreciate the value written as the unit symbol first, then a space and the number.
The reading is A 12.5
